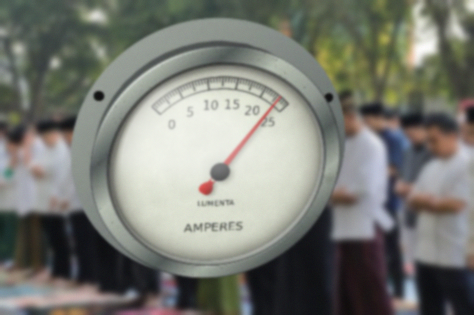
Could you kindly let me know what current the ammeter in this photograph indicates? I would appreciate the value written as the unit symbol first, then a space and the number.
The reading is A 22.5
